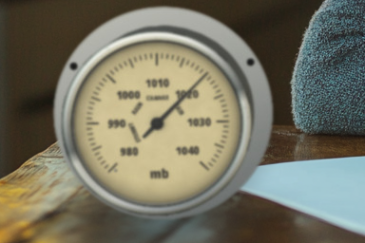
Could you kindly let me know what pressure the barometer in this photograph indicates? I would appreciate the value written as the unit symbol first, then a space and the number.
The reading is mbar 1020
